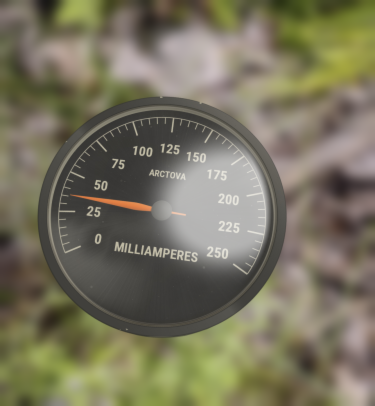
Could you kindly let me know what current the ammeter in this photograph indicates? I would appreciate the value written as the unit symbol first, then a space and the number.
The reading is mA 35
